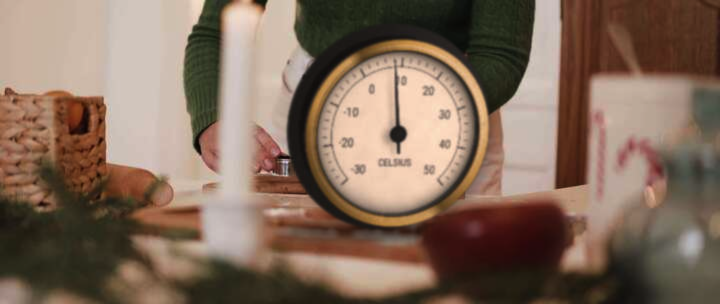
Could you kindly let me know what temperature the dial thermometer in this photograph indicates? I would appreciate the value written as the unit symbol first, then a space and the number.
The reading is °C 8
